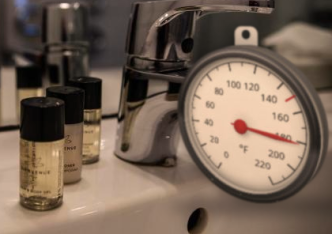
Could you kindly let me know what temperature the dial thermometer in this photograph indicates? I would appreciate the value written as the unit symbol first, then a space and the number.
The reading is °F 180
